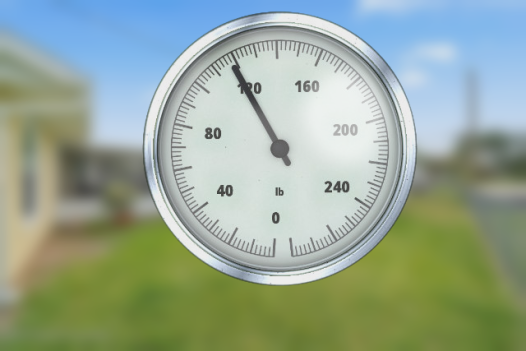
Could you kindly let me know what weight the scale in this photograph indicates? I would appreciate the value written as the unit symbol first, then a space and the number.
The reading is lb 118
